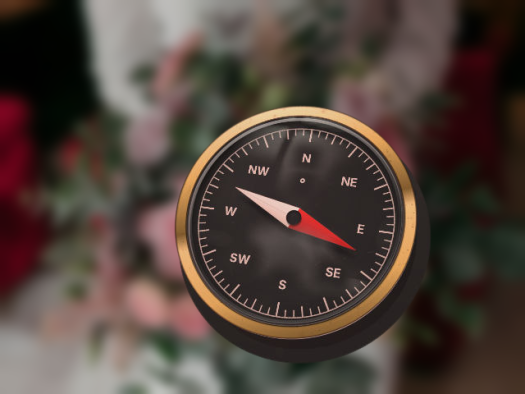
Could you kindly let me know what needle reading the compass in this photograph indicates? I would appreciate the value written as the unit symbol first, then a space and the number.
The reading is ° 110
